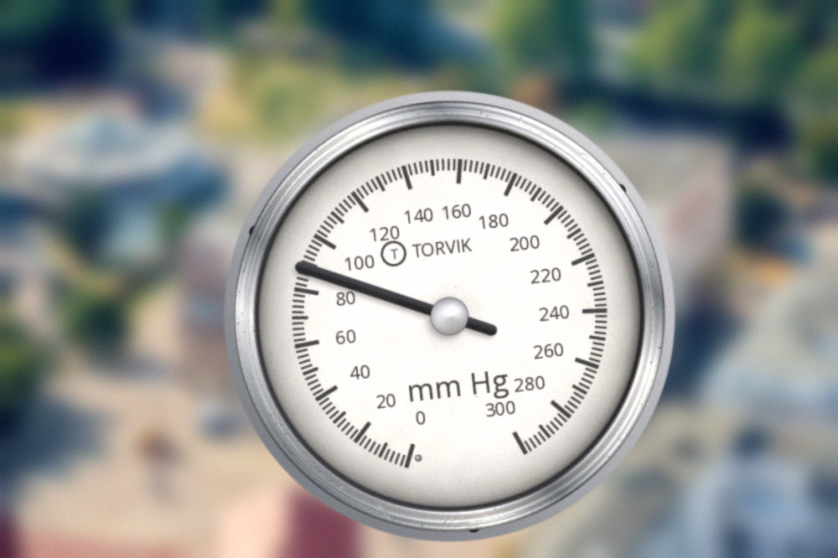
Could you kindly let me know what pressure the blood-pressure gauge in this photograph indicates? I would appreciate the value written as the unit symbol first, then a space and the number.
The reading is mmHg 88
